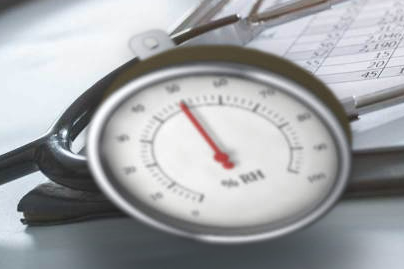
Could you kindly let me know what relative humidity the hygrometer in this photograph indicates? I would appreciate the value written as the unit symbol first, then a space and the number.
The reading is % 50
